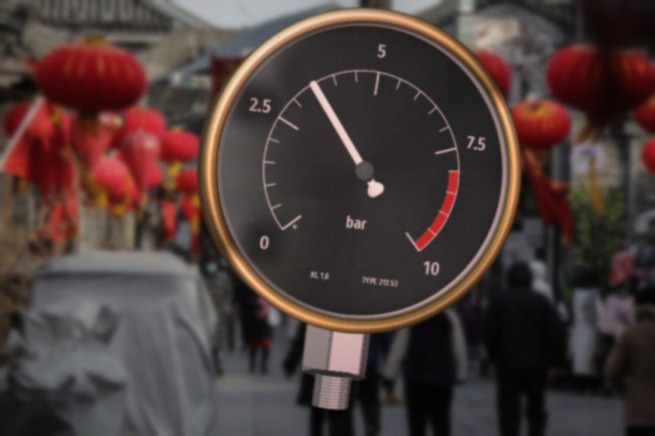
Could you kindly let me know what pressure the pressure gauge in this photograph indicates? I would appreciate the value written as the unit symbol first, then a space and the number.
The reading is bar 3.5
